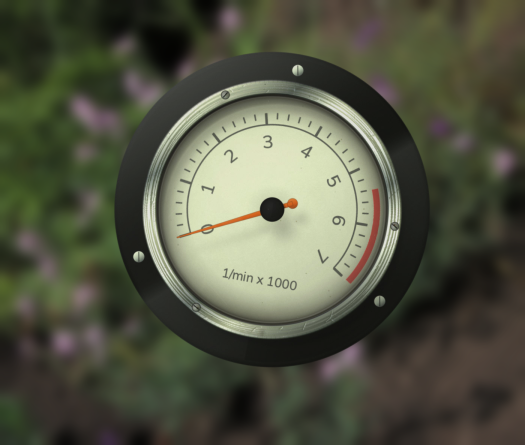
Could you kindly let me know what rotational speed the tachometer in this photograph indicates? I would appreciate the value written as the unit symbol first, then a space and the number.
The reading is rpm 0
